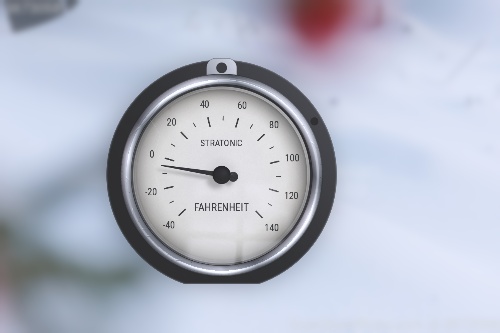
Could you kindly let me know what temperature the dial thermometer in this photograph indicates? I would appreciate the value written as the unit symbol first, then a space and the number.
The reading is °F -5
